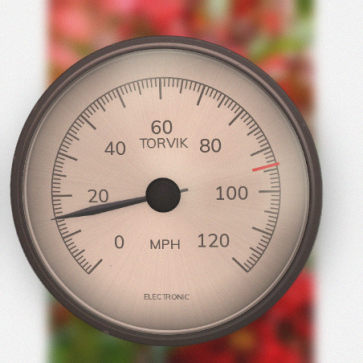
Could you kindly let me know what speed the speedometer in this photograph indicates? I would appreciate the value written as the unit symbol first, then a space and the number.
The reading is mph 15
